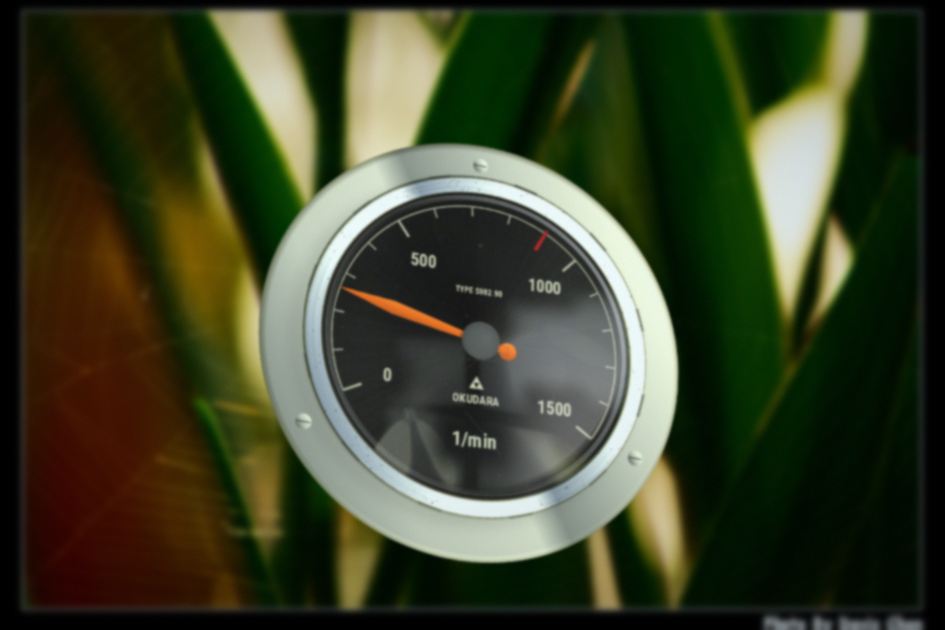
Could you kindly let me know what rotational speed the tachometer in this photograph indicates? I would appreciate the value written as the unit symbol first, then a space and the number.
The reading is rpm 250
